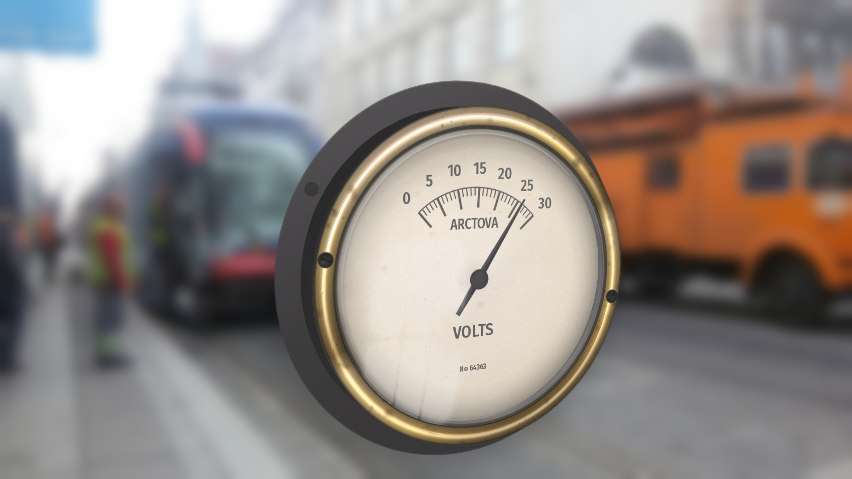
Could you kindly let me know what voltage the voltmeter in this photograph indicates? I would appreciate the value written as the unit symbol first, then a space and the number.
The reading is V 25
